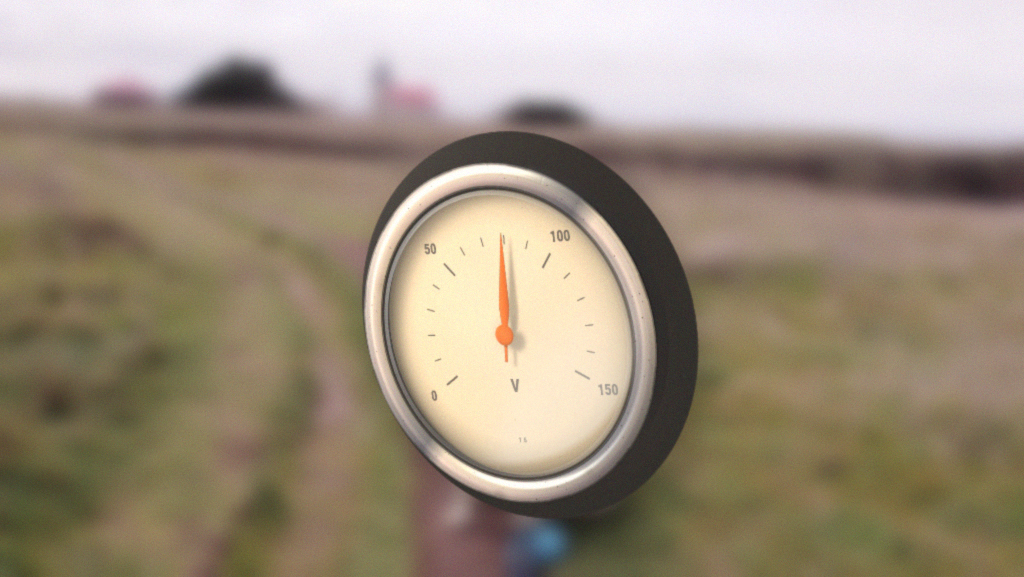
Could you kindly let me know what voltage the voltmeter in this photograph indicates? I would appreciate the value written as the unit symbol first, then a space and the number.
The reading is V 80
